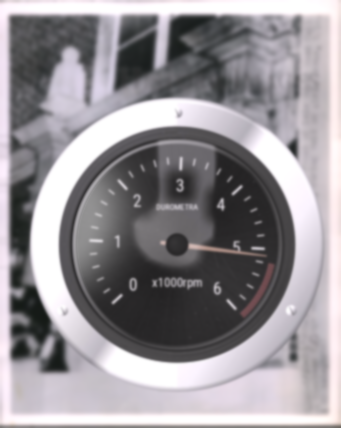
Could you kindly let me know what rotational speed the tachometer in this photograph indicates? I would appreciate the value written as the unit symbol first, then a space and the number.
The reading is rpm 5100
